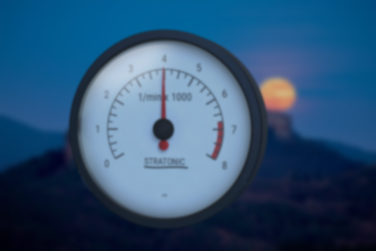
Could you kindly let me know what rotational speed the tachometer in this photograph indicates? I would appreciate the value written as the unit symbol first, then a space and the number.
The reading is rpm 4000
